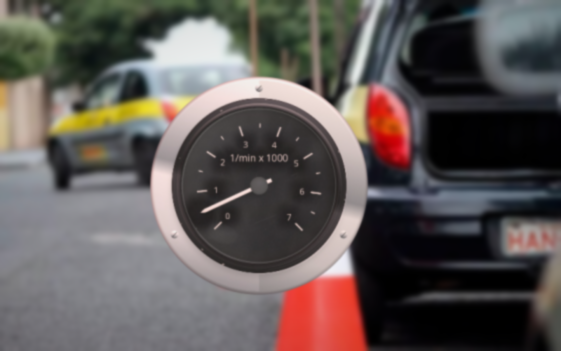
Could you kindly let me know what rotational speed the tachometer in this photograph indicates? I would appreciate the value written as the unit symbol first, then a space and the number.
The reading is rpm 500
